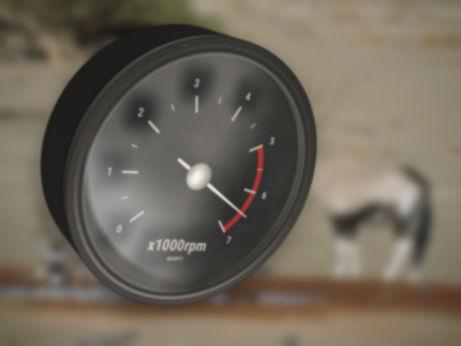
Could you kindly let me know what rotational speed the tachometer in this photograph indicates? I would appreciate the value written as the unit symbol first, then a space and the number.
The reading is rpm 6500
